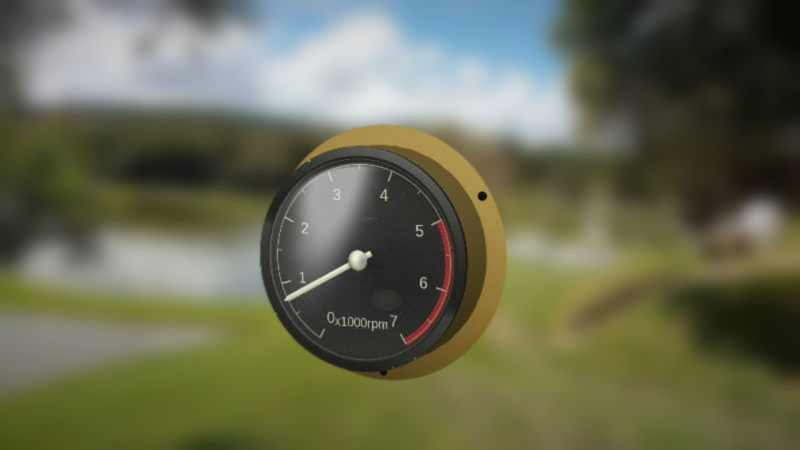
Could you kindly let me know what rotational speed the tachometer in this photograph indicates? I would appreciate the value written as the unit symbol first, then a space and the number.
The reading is rpm 750
